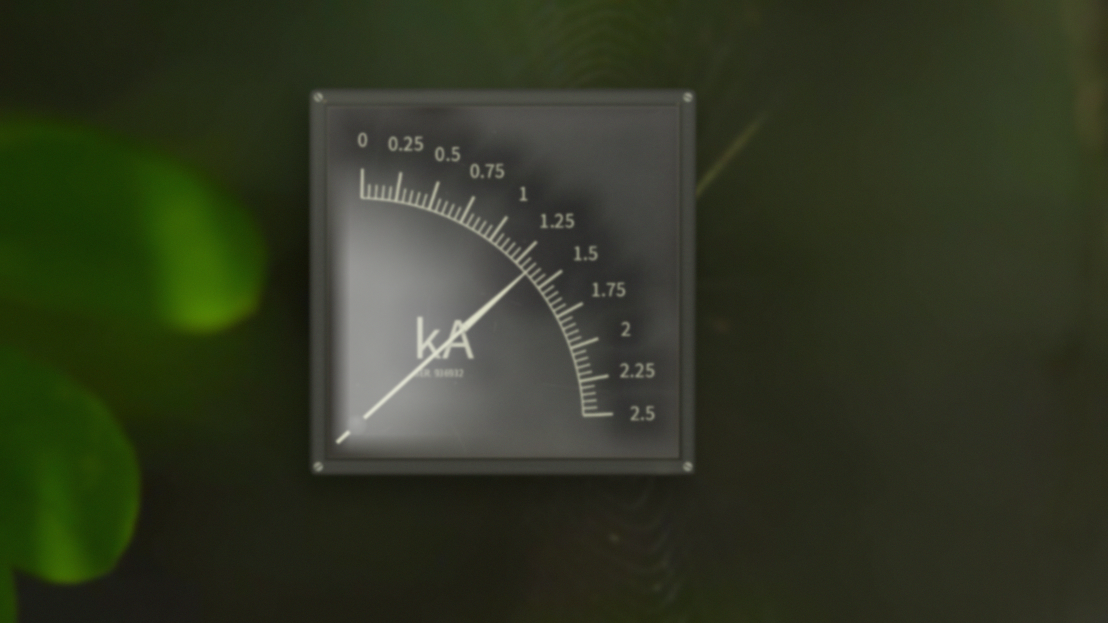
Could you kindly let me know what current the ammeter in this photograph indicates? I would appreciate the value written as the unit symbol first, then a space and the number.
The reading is kA 1.35
